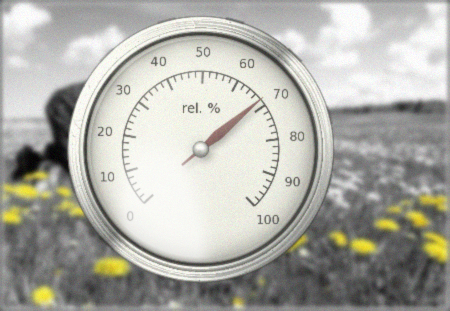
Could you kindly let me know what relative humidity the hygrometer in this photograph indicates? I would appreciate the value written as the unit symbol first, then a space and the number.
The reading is % 68
